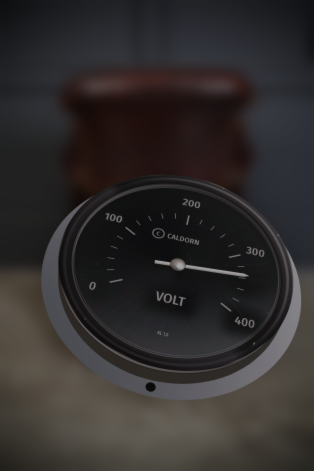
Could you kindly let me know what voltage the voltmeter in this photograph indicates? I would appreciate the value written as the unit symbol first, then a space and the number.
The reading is V 340
